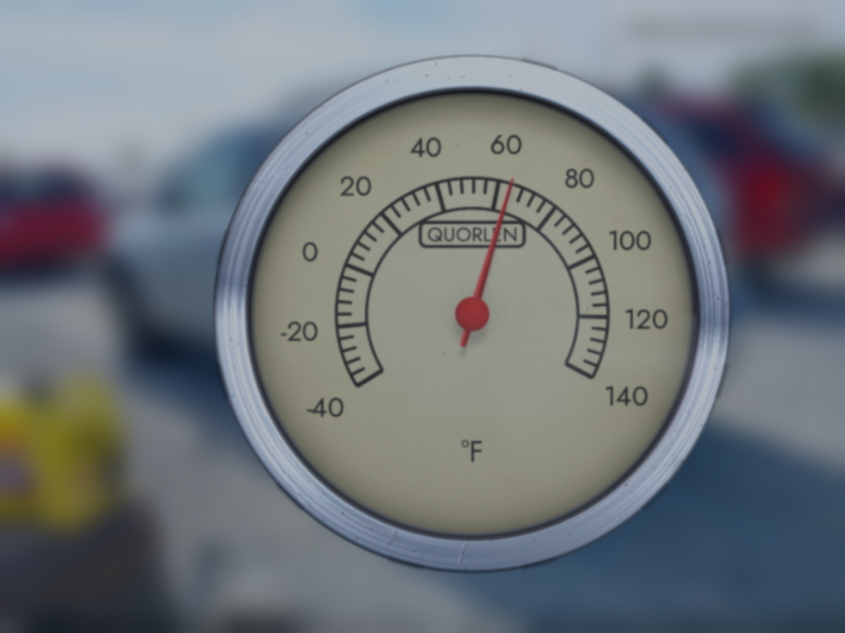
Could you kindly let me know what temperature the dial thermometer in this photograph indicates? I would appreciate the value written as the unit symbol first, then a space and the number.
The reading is °F 64
